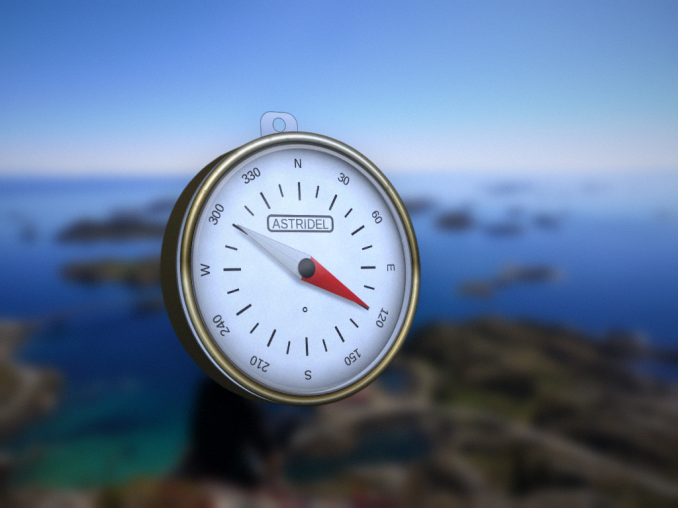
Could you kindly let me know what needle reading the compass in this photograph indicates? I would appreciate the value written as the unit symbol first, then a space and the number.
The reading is ° 120
